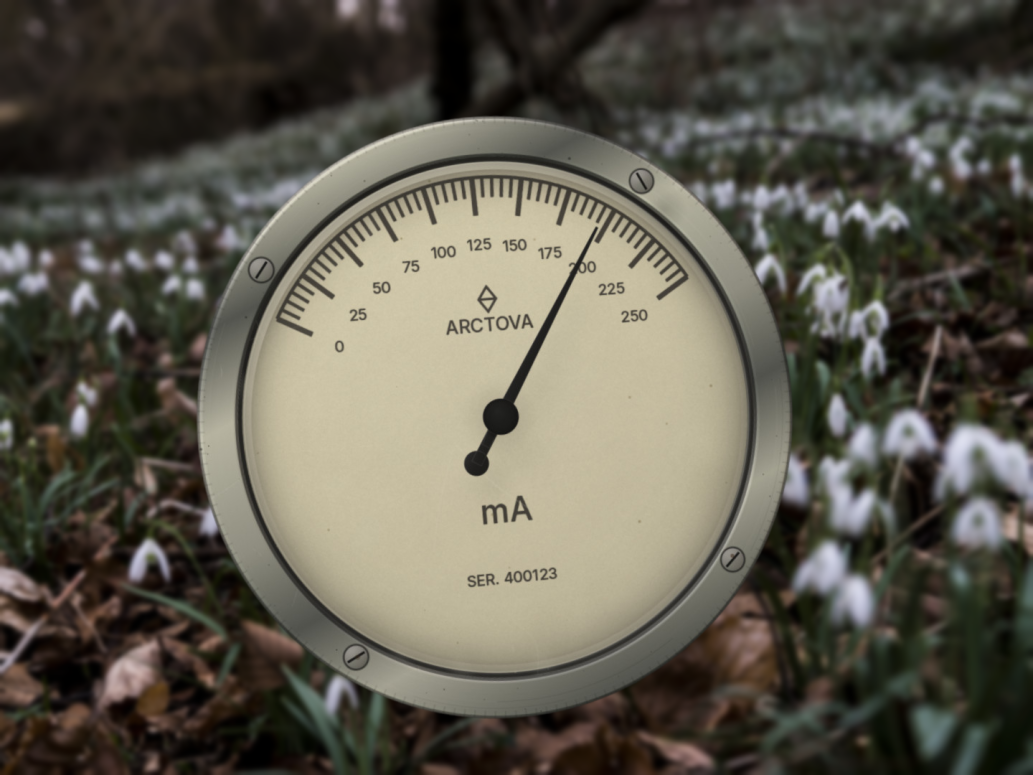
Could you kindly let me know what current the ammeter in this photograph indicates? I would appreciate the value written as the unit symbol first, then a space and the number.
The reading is mA 195
